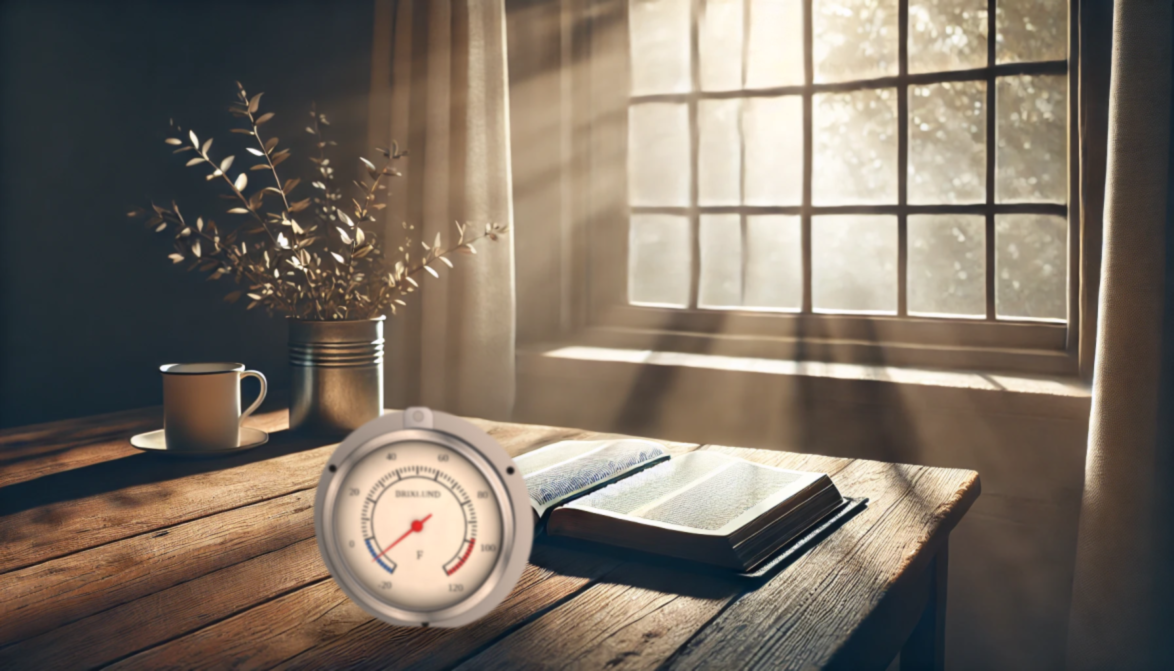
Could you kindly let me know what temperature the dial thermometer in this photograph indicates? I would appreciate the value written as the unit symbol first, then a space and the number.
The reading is °F -10
